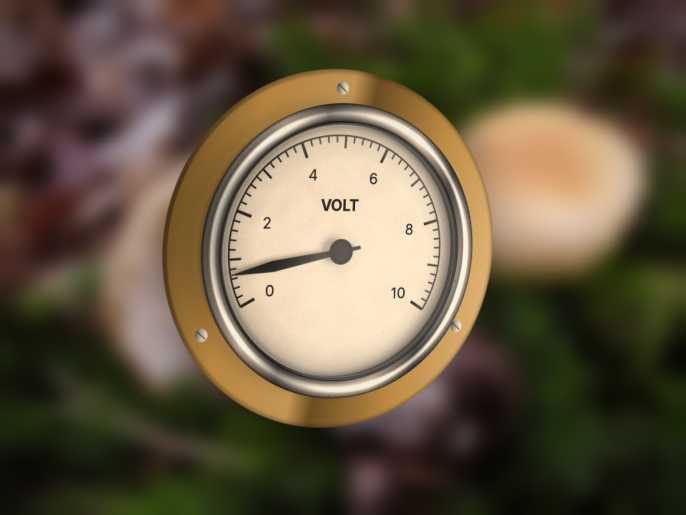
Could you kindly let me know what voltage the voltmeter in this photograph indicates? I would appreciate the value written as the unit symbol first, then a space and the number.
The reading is V 0.7
